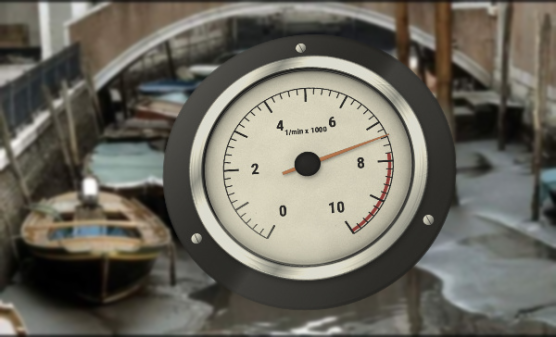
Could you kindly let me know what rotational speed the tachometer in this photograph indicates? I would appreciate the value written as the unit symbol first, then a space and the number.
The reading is rpm 7400
